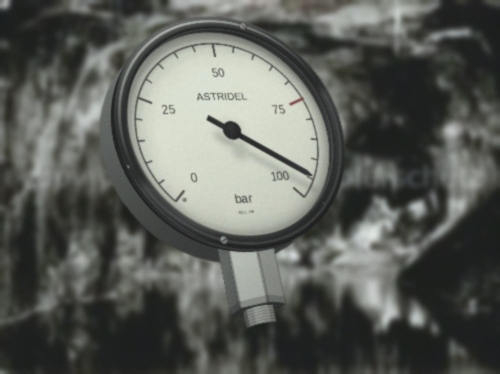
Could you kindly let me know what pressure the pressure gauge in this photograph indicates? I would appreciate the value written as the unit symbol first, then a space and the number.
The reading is bar 95
